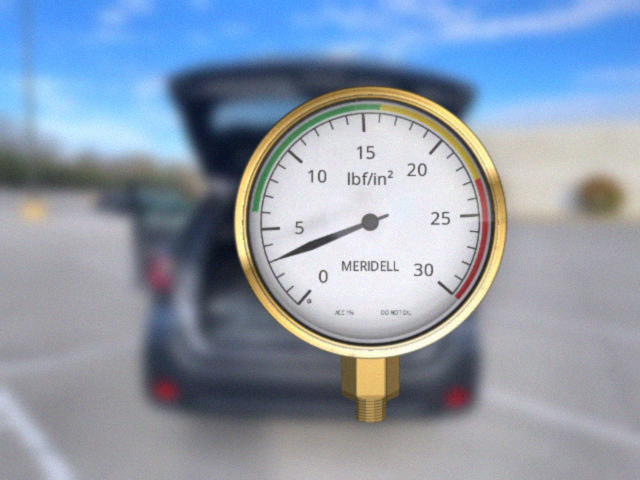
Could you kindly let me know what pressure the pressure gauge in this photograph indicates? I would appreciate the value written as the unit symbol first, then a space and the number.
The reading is psi 3
